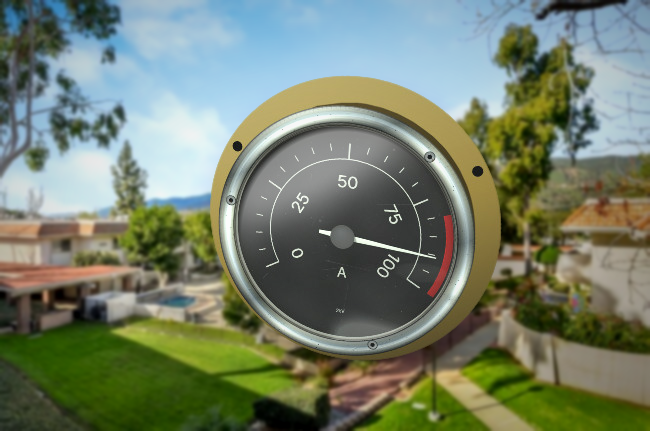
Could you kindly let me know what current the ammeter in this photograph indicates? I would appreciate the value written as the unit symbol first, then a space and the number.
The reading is A 90
